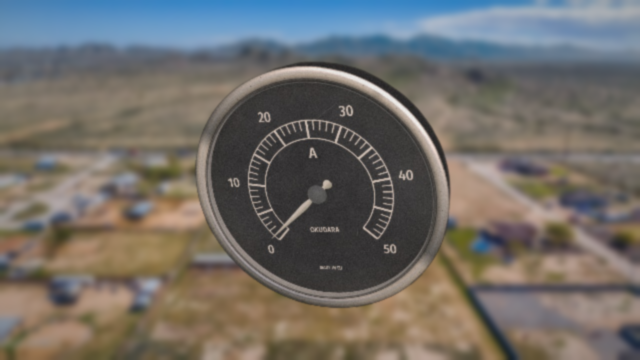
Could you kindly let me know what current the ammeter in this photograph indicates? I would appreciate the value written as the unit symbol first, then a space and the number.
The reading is A 1
